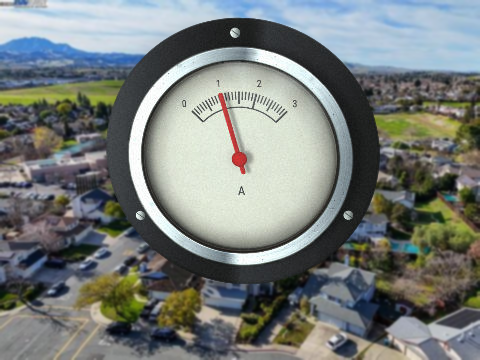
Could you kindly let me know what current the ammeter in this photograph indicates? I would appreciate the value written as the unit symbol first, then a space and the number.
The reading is A 1
